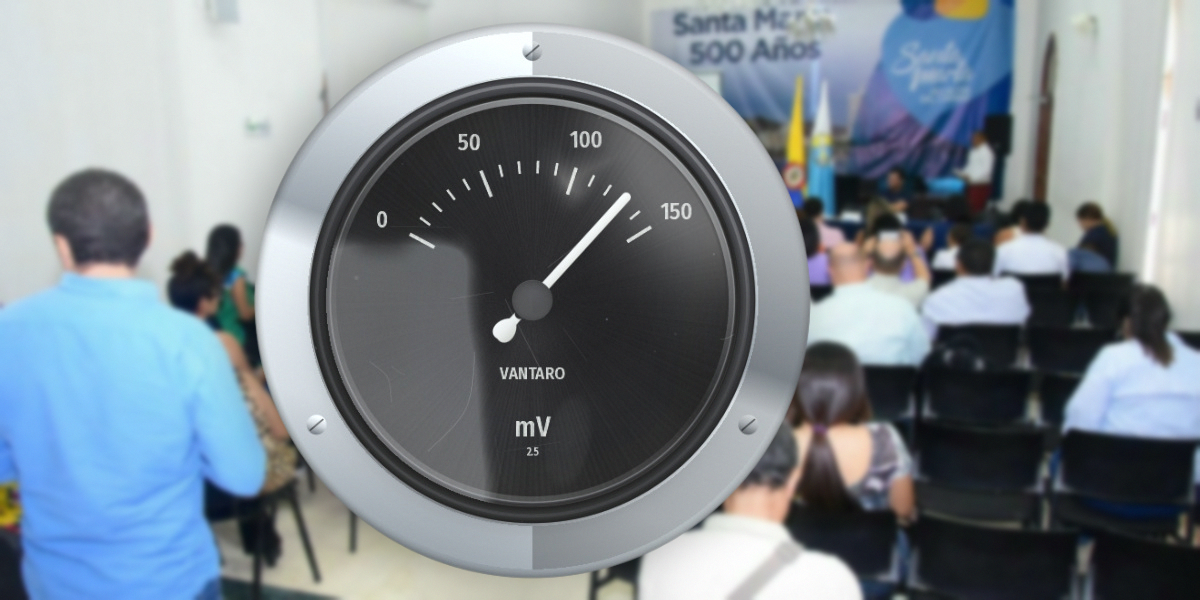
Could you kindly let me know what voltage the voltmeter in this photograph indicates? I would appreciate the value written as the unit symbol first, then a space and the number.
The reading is mV 130
